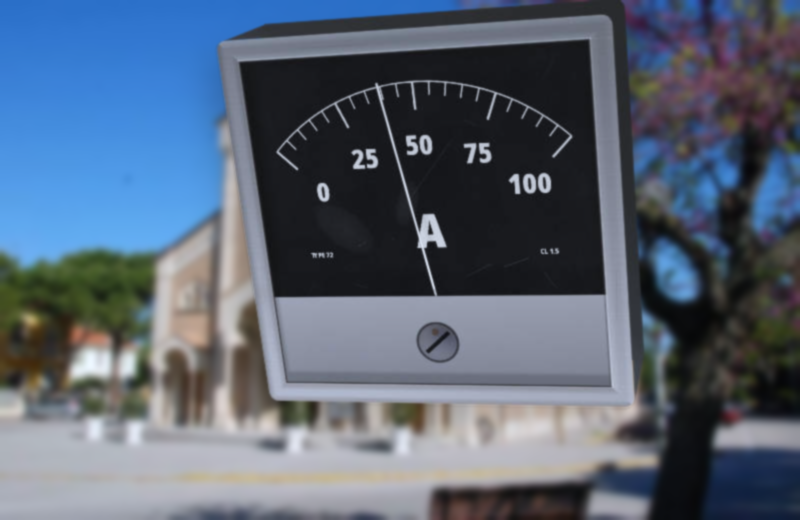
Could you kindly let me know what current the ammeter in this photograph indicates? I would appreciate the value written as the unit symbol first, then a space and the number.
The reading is A 40
